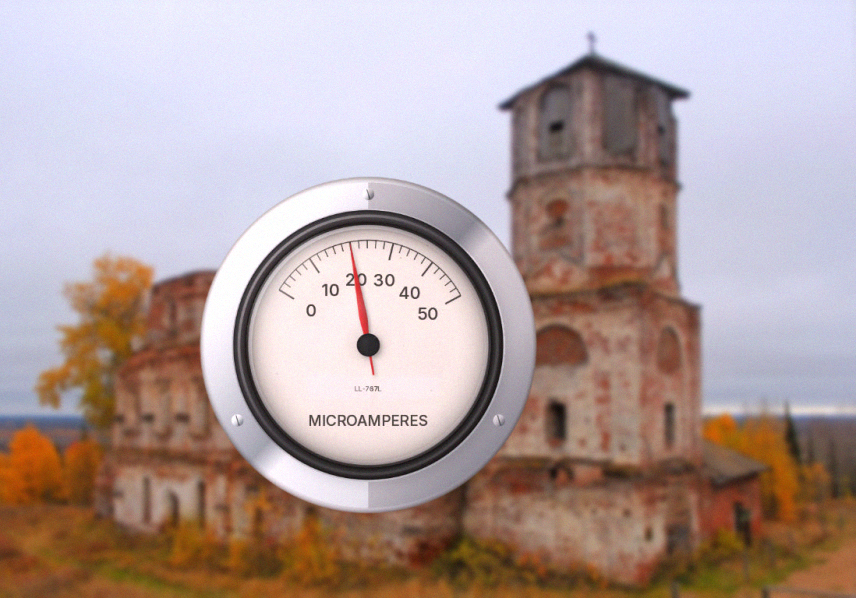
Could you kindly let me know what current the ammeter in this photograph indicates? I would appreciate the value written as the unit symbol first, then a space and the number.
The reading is µA 20
